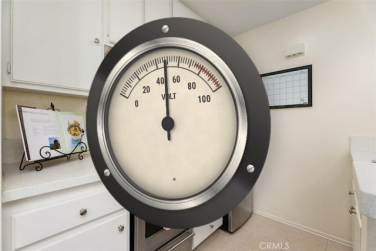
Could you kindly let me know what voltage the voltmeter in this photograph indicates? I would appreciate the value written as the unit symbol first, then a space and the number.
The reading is V 50
